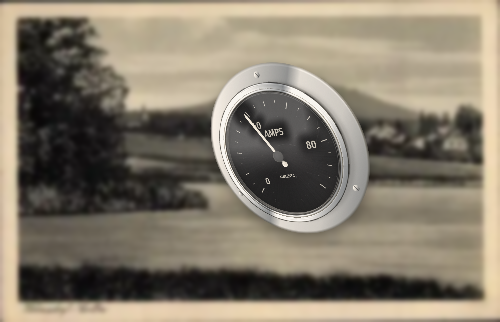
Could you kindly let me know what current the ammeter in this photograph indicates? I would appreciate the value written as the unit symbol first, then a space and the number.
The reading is A 40
